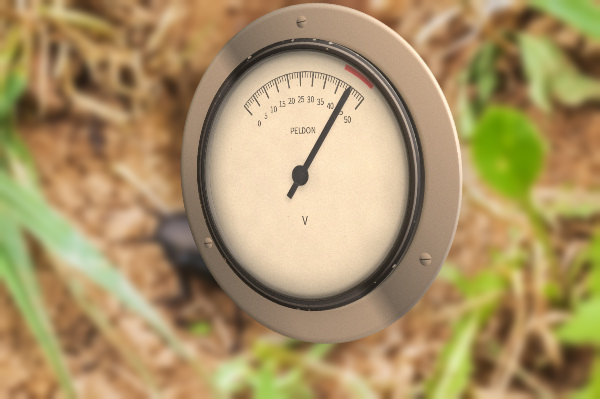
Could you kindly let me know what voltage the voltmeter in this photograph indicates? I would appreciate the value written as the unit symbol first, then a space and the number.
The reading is V 45
